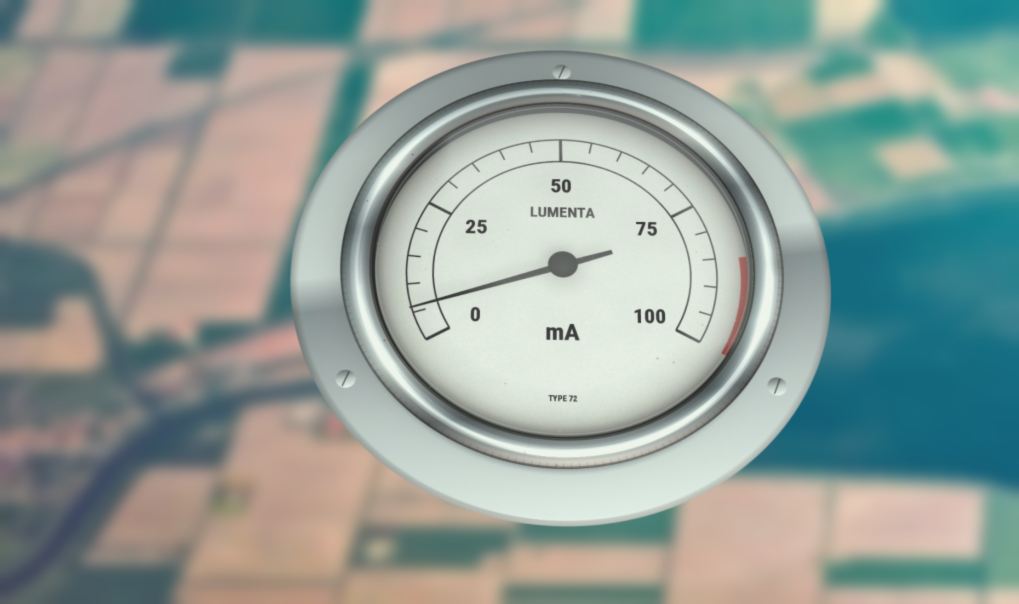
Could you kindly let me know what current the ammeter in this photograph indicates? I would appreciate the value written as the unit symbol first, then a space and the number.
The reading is mA 5
